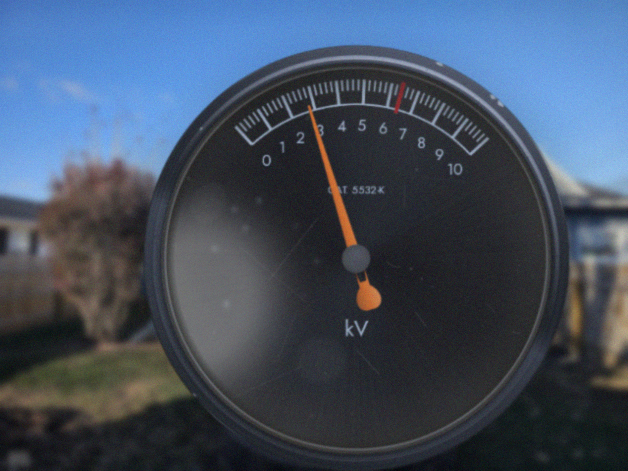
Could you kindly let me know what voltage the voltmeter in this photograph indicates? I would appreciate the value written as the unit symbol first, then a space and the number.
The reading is kV 2.8
